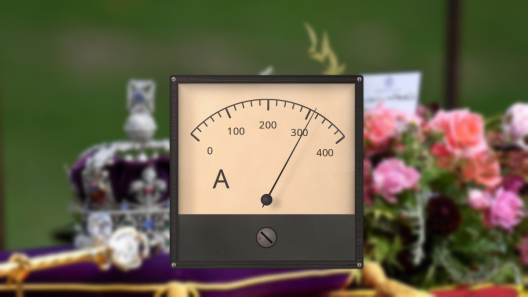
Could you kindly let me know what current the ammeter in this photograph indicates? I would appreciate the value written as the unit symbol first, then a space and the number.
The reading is A 310
